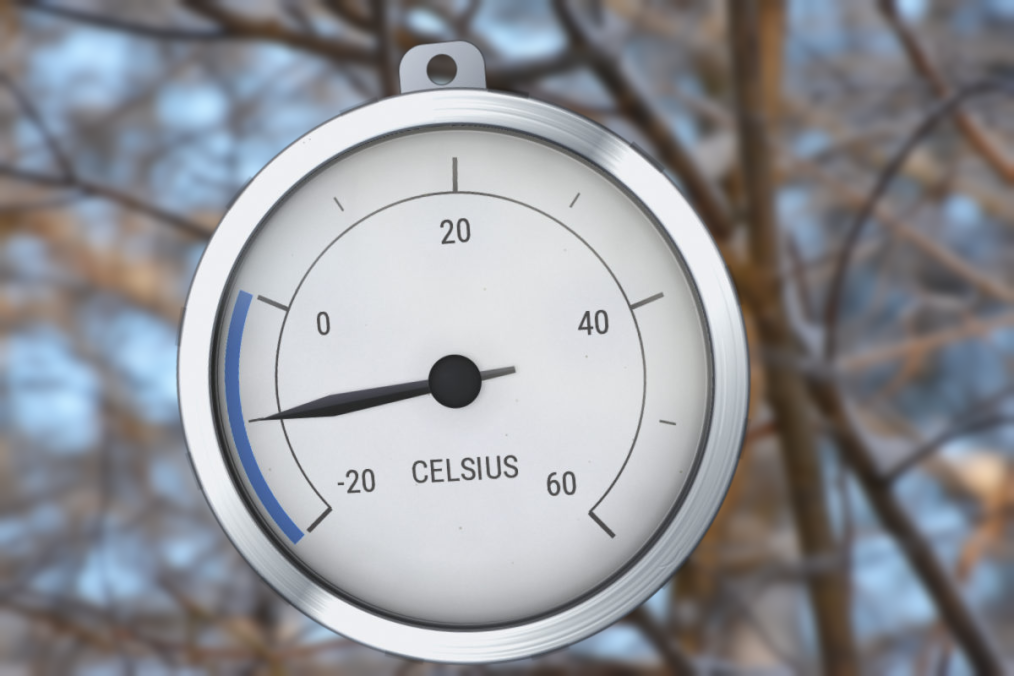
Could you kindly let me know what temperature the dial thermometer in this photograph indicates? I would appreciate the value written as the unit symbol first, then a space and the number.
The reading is °C -10
